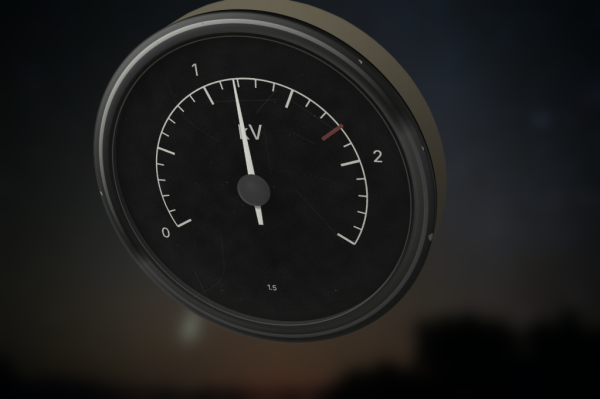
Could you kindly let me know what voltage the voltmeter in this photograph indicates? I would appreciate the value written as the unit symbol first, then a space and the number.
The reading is kV 1.2
